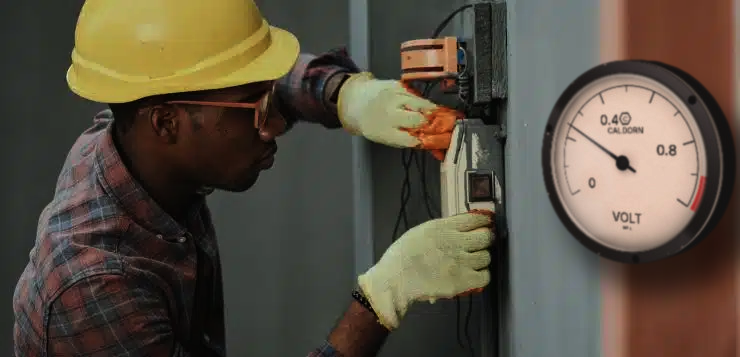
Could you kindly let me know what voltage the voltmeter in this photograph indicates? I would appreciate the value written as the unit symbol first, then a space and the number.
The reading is V 0.25
